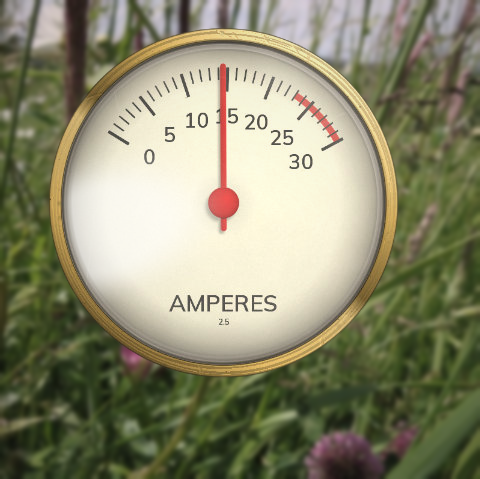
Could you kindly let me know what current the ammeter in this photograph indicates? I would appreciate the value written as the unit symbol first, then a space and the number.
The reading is A 14.5
